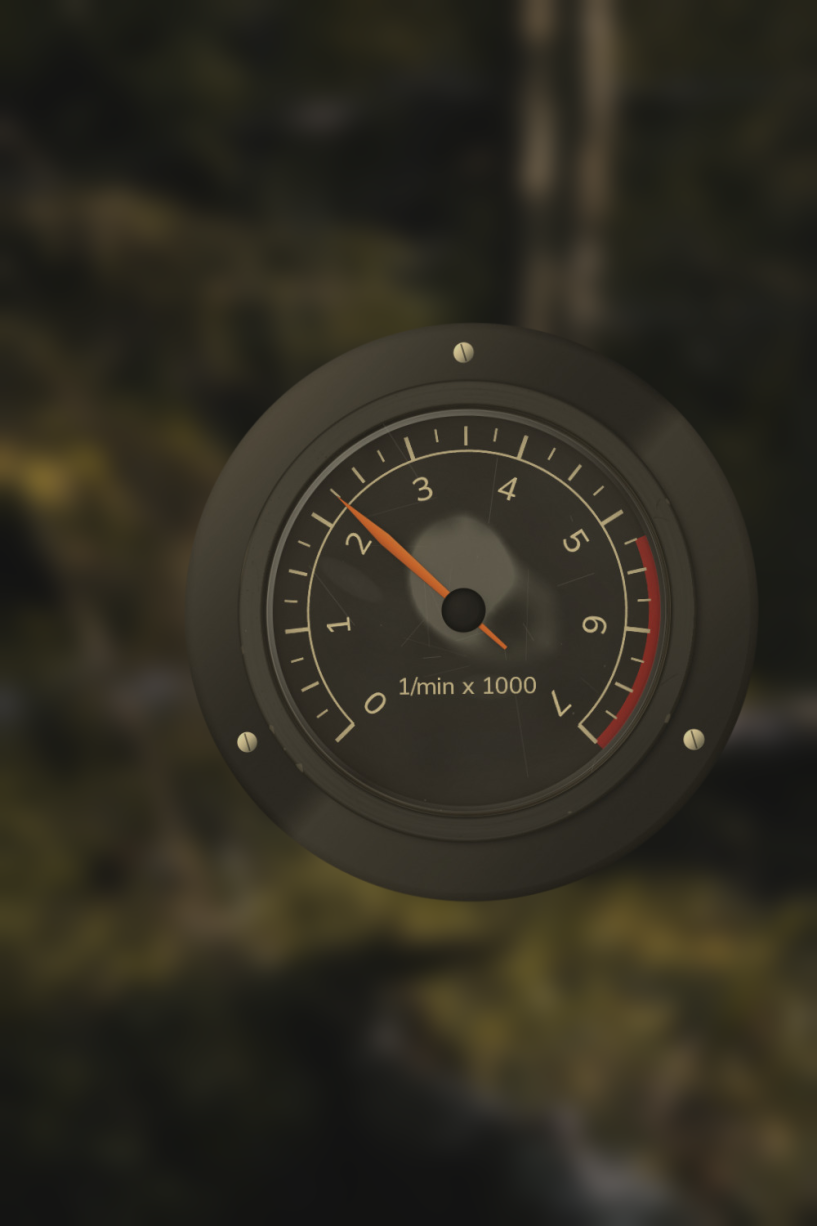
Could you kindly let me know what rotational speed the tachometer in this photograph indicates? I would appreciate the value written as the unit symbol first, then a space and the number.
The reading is rpm 2250
